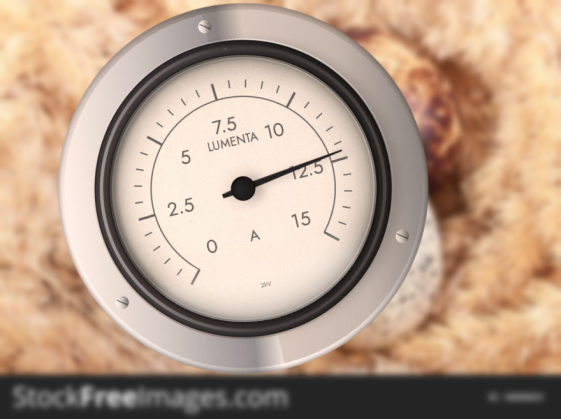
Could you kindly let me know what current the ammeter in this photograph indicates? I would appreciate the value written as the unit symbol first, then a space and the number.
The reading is A 12.25
